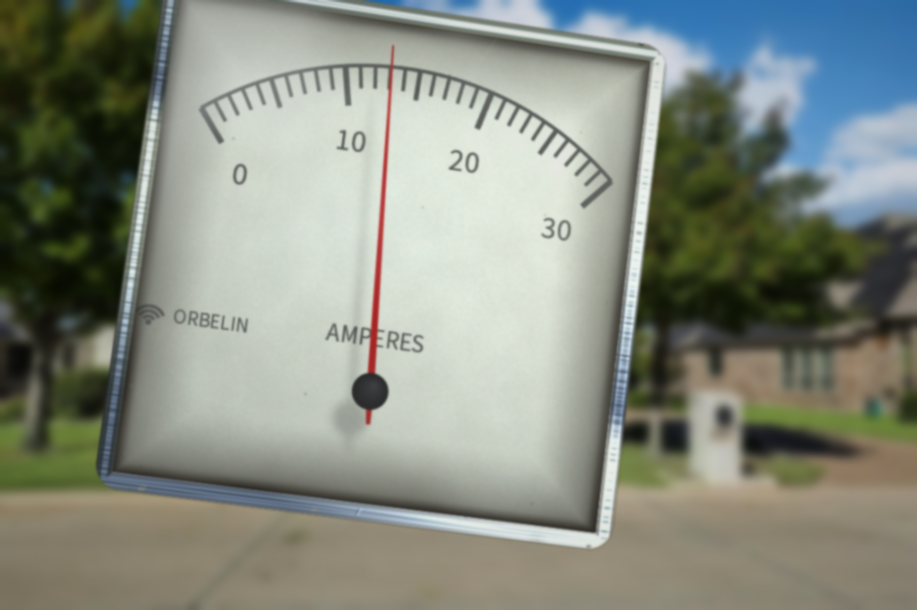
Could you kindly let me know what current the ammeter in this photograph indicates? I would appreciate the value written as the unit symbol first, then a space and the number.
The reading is A 13
